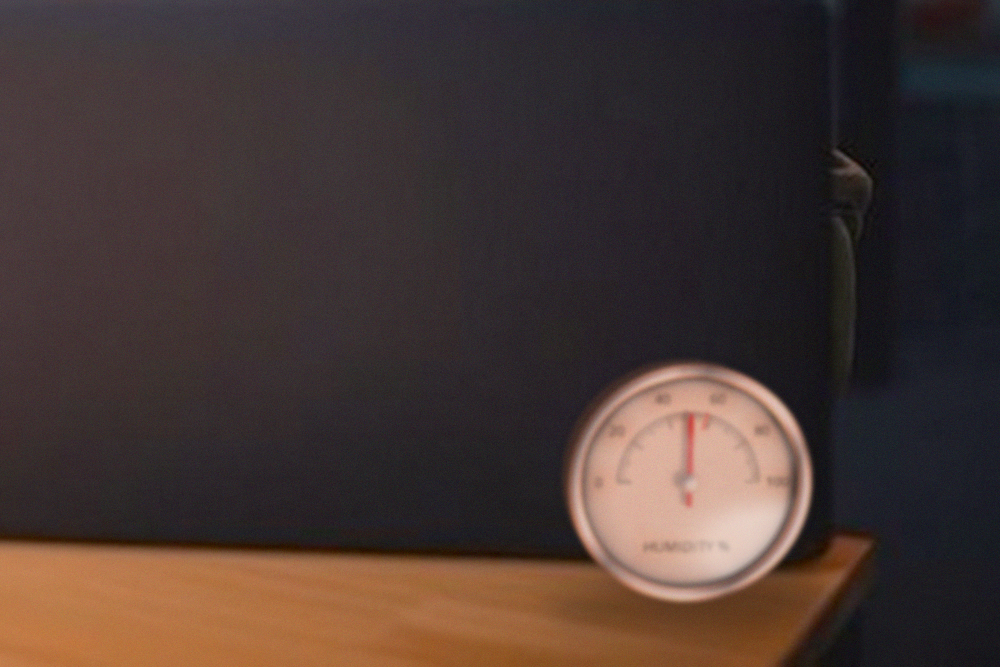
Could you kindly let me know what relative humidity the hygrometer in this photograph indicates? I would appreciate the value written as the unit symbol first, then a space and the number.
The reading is % 50
